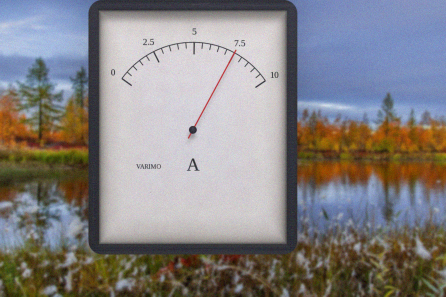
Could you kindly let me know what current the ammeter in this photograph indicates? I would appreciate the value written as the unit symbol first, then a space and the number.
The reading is A 7.5
